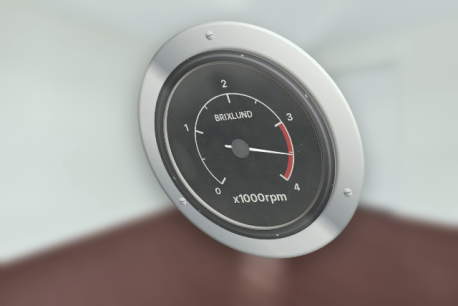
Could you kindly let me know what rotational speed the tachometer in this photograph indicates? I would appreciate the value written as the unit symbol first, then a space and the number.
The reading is rpm 3500
